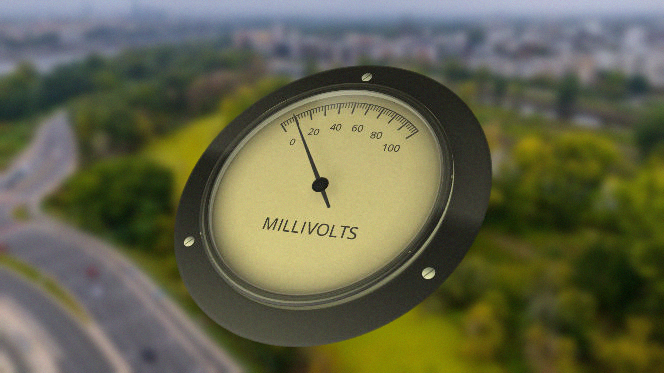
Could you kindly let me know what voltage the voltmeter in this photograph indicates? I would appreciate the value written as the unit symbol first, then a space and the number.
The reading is mV 10
